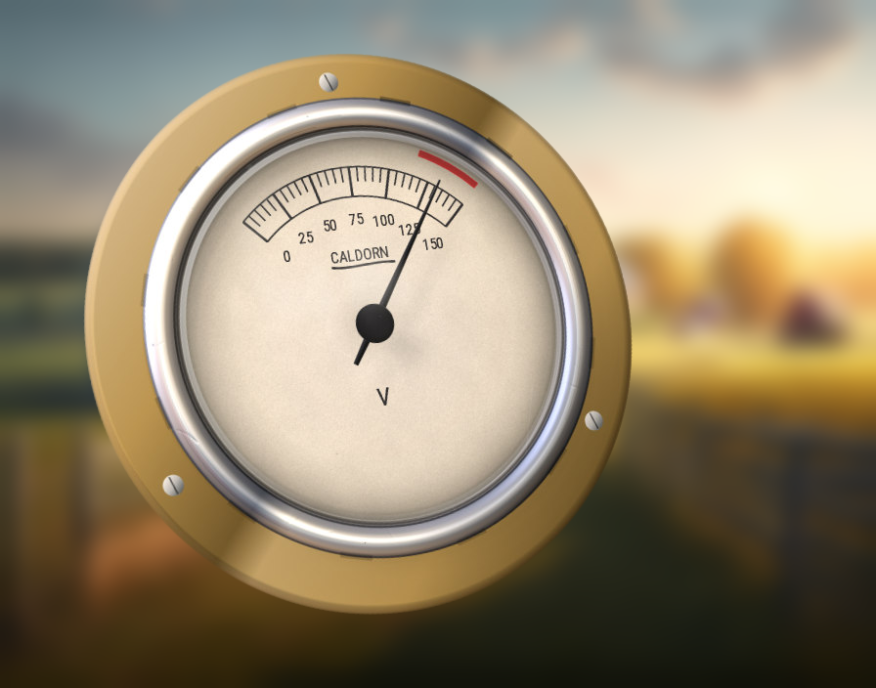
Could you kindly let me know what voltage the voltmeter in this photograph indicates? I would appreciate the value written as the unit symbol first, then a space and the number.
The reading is V 130
